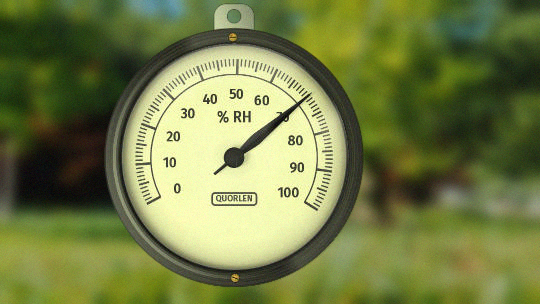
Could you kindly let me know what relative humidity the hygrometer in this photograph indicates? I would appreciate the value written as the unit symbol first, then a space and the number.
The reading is % 70
